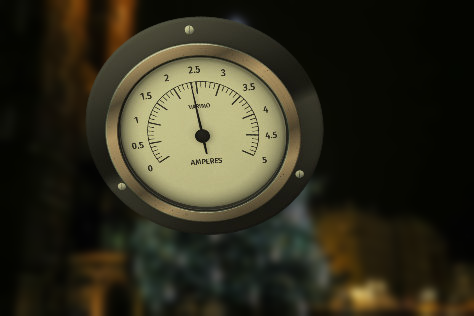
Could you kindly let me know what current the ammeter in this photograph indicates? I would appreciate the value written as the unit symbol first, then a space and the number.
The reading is A 2.4
